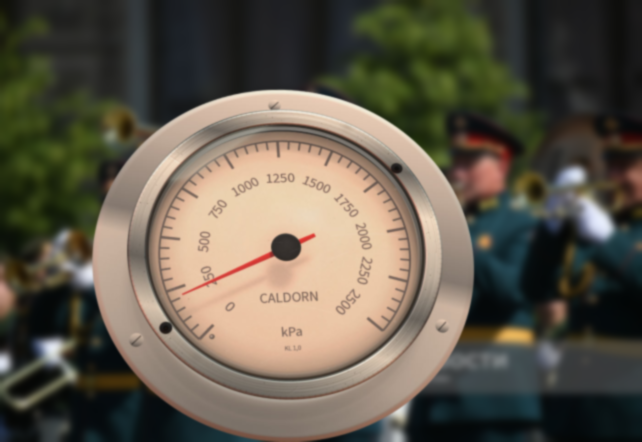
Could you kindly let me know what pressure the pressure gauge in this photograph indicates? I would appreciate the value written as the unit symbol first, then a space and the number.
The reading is kPa 200
